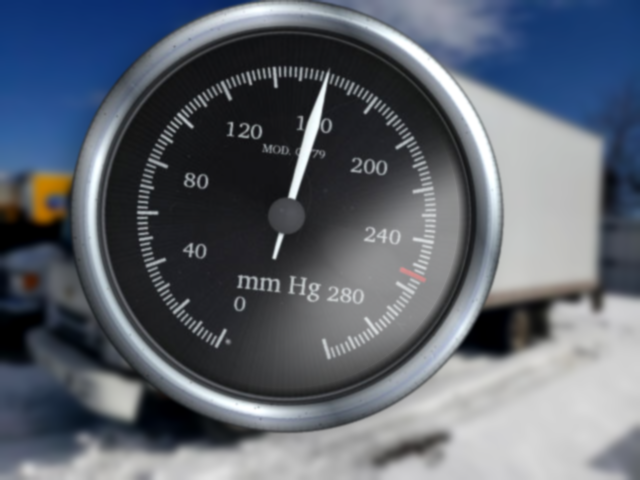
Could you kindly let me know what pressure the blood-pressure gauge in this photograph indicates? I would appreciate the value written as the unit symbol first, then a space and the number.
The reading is mmHg 160
